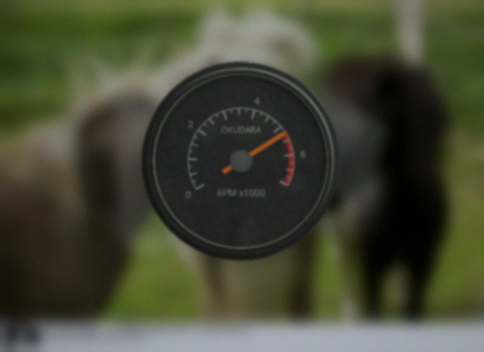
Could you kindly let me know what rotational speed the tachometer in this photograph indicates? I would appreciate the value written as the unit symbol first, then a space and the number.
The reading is rpm 5250
